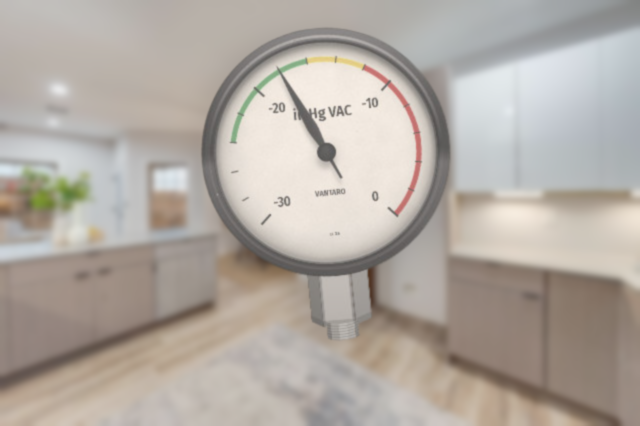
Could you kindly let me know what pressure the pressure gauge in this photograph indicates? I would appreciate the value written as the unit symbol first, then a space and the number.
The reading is inHg -18
